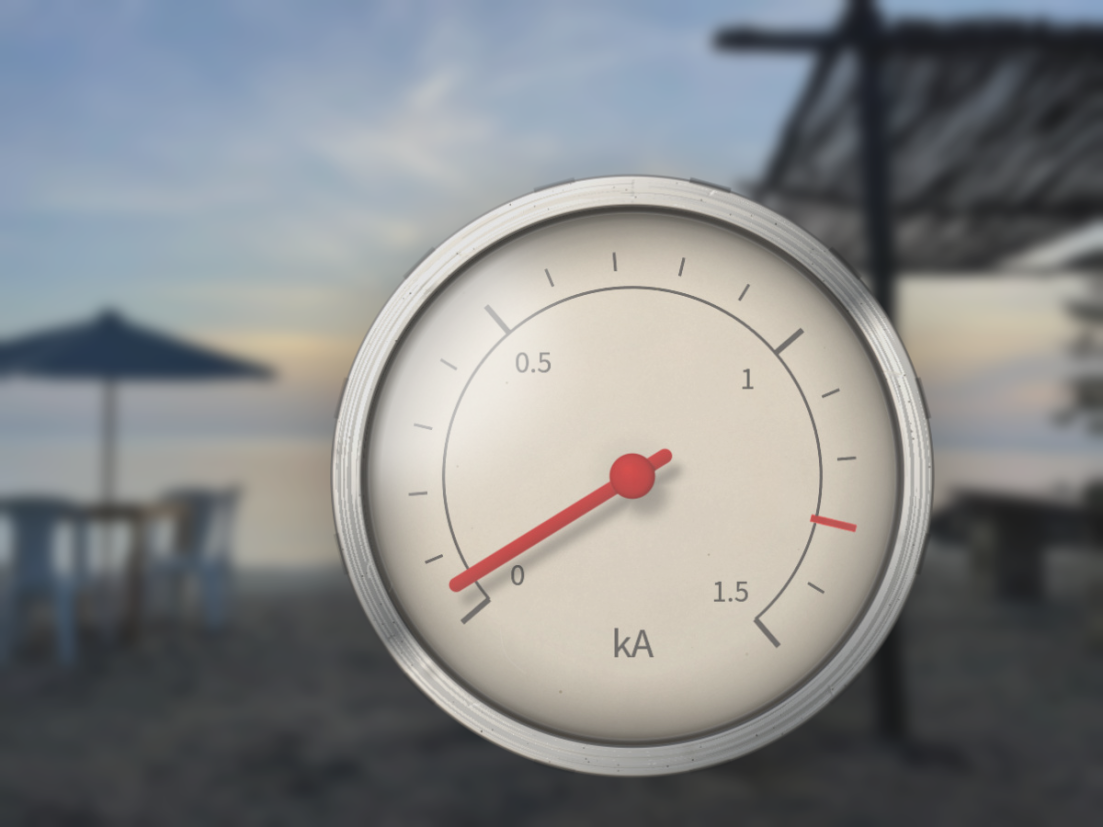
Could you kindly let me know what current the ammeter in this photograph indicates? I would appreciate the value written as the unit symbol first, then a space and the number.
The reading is kA 0.05
